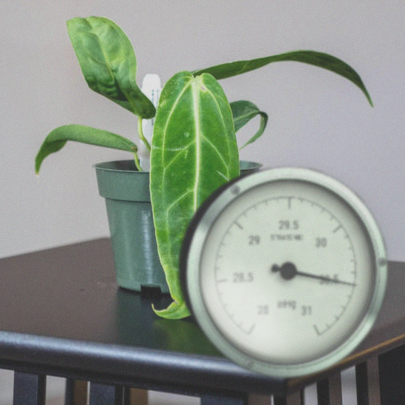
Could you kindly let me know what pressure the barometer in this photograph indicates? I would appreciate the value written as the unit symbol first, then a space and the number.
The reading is inHg 30.5
